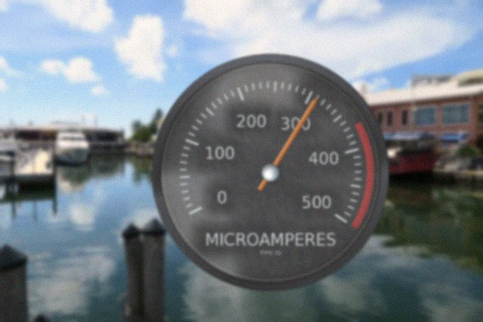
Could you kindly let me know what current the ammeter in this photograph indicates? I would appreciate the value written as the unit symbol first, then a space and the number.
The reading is µA 310
